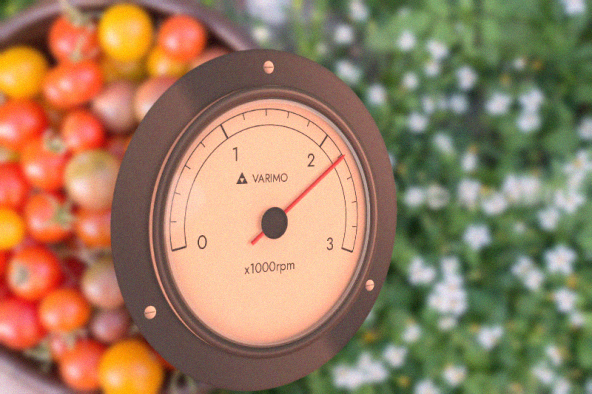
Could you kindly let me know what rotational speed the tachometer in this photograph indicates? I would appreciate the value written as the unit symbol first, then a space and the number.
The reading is rpm 2200
